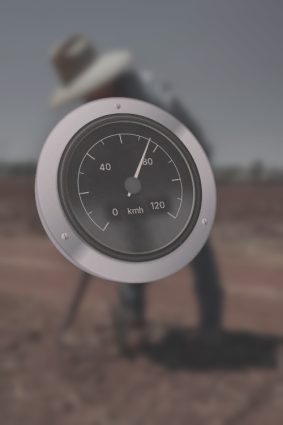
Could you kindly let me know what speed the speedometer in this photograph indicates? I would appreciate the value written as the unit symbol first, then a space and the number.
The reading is km/h 75
